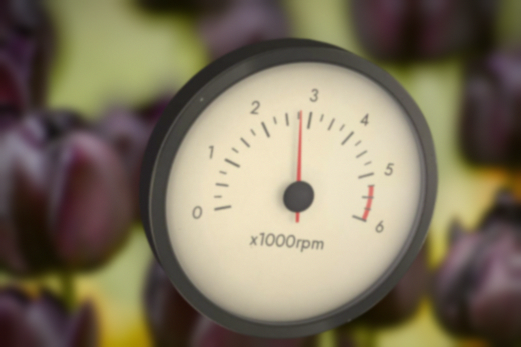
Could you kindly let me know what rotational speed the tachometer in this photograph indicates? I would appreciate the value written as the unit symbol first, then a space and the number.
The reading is rpm 2750
